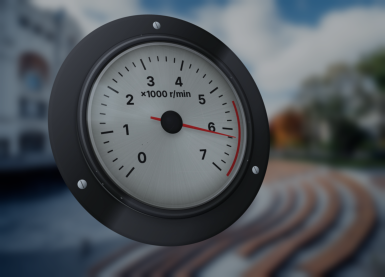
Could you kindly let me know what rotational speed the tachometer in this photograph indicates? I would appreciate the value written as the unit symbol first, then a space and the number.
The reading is rpm 6200
